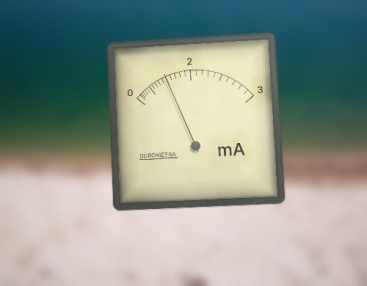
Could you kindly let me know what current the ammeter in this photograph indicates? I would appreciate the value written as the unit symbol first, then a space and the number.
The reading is mA 1.5
